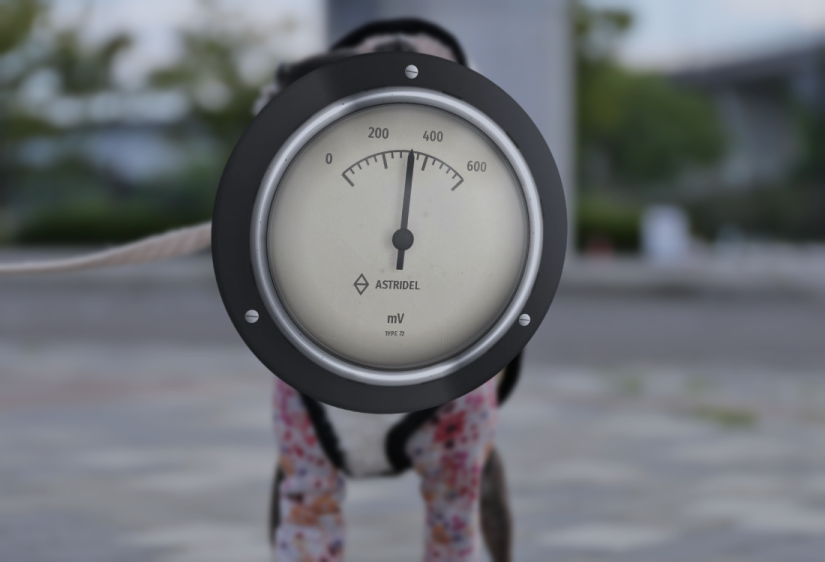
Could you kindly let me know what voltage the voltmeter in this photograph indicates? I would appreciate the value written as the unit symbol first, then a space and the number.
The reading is mV 320
